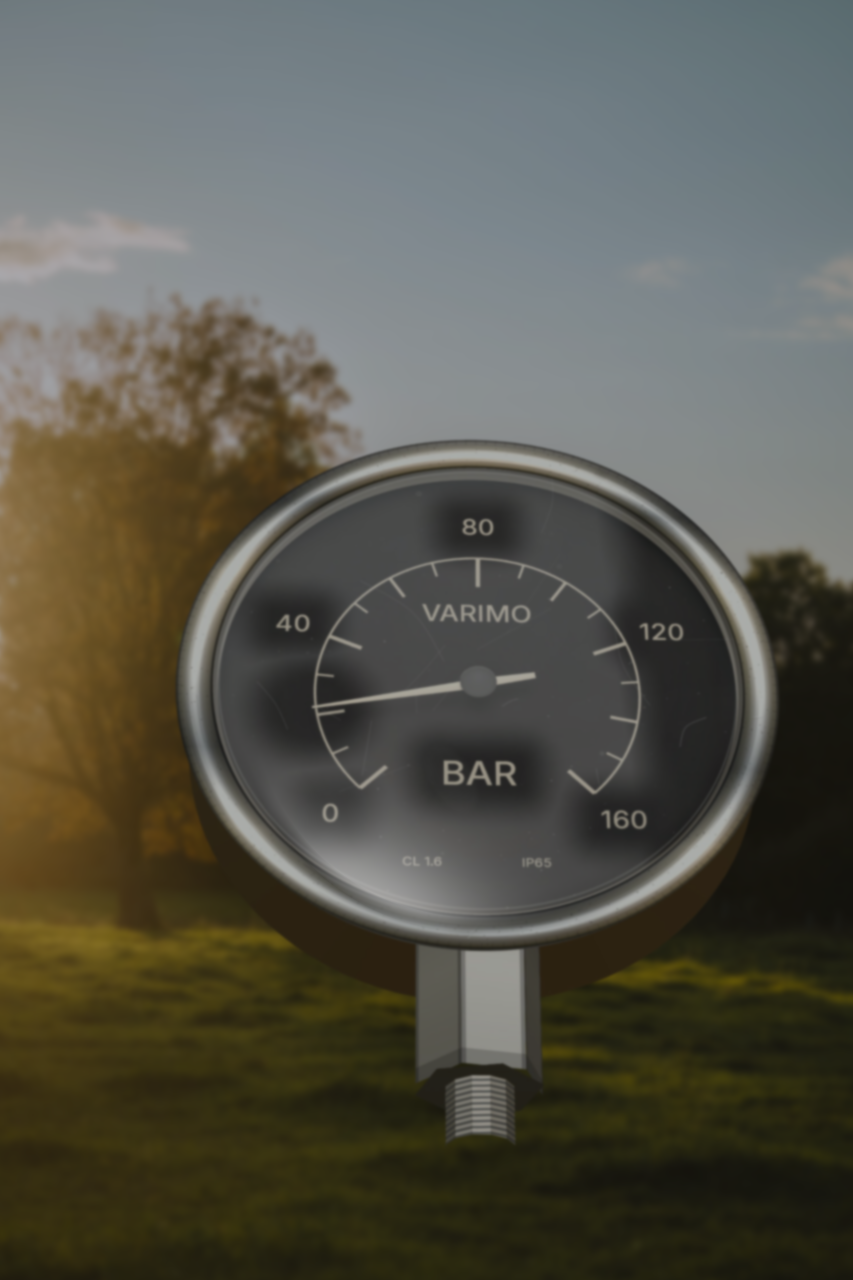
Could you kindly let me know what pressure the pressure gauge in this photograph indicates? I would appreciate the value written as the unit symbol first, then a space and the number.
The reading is bar 20
